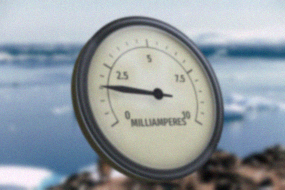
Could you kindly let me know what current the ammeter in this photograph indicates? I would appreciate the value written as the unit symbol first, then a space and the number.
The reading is mA 1.5
